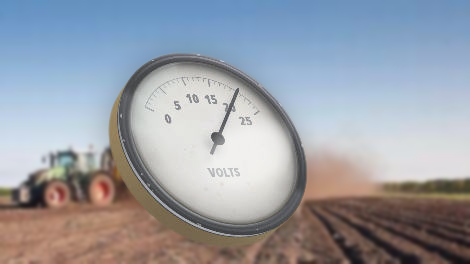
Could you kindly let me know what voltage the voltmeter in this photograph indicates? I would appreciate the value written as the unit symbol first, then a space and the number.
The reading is V 20
